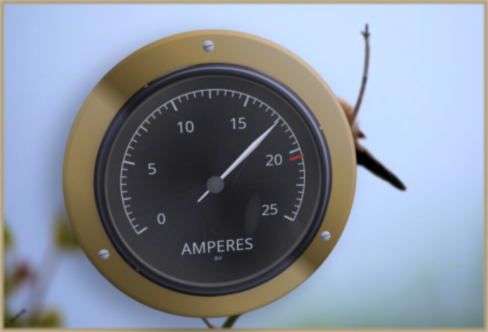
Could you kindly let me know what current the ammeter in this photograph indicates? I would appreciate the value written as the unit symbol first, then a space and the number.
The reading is A 17.5
